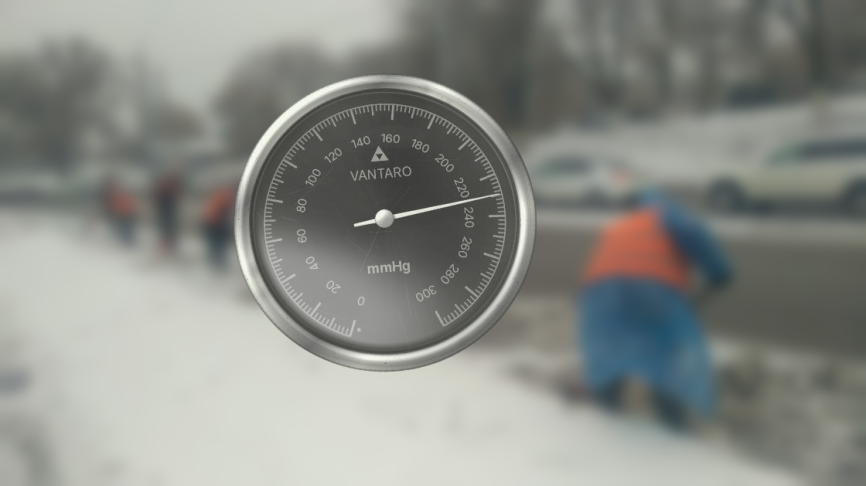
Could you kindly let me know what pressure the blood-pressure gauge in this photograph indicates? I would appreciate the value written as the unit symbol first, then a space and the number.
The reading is mmHg 230
